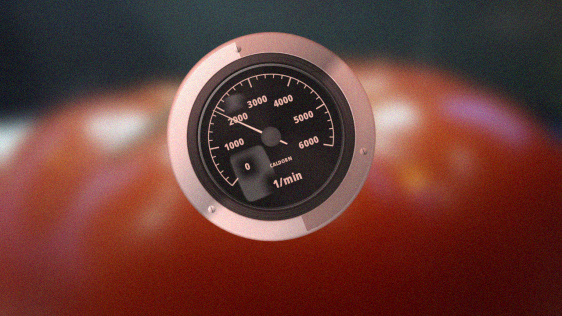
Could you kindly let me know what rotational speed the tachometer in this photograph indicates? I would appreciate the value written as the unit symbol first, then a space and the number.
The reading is rpm 1900
